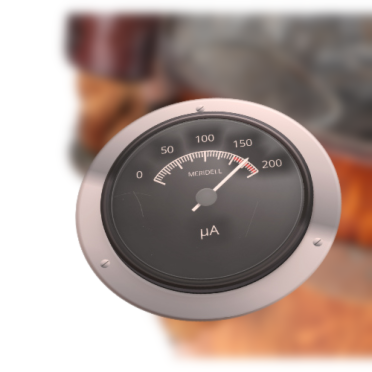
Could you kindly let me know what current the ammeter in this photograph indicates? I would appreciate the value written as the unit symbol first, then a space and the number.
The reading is µA 175
